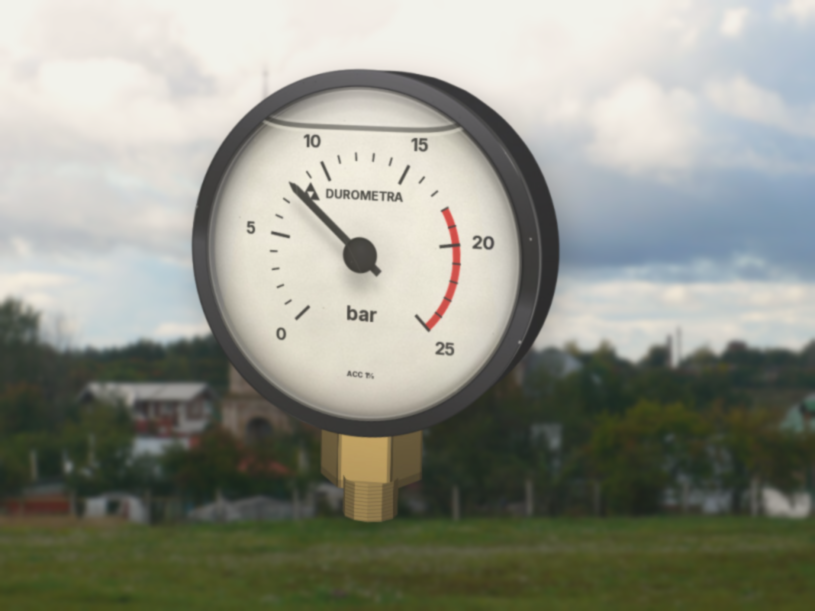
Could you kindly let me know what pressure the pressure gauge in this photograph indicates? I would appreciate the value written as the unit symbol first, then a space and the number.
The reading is bar 8
